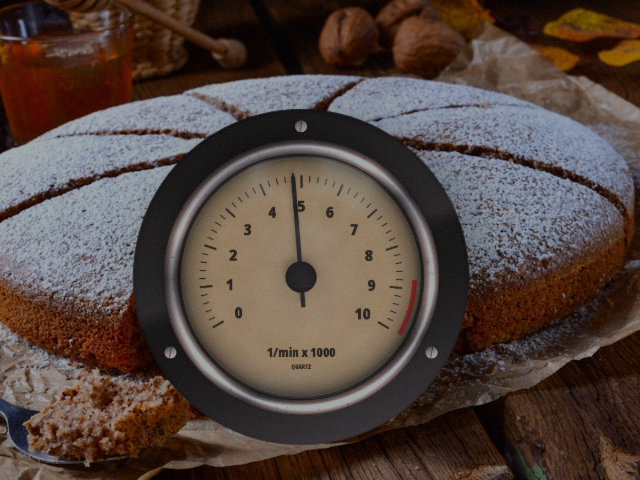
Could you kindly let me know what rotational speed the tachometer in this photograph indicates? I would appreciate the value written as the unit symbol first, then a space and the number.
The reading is rpm 4800
